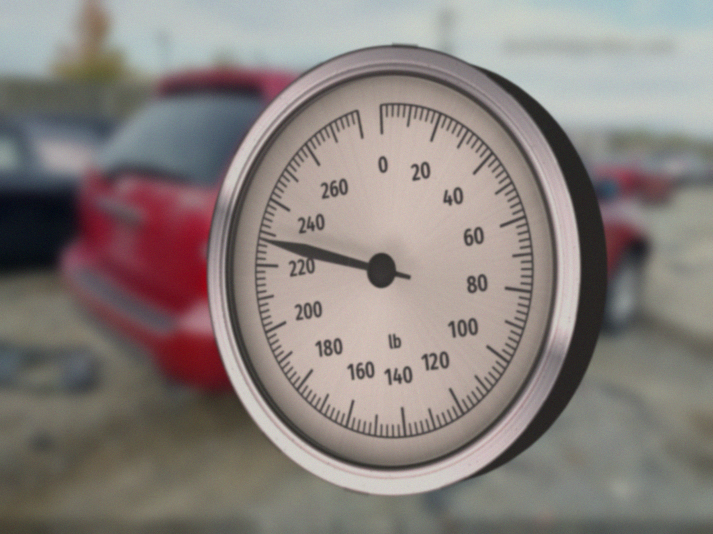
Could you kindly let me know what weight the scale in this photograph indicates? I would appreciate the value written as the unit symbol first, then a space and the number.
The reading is lb 228
